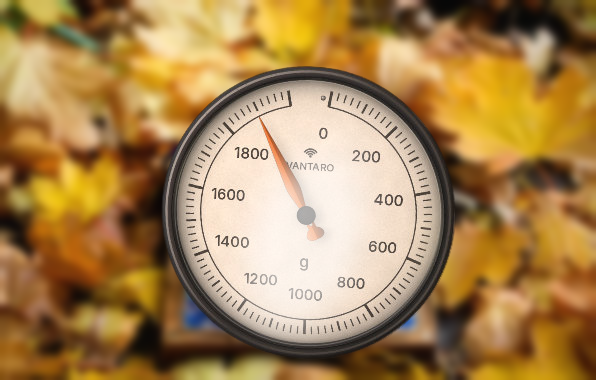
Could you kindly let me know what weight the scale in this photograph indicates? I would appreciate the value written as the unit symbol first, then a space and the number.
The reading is g 1900
